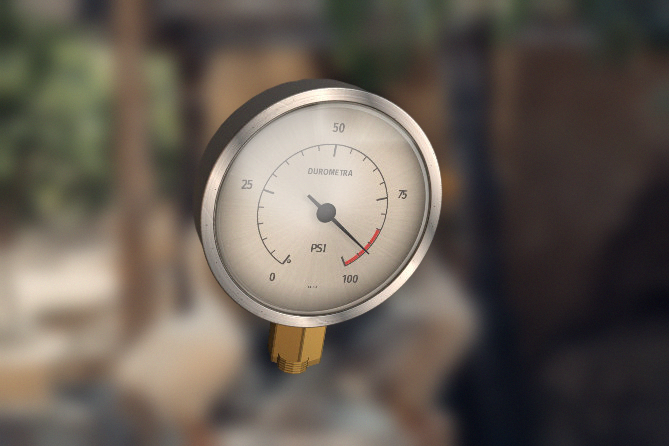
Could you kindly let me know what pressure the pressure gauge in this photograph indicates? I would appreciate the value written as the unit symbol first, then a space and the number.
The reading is psi 92.5
